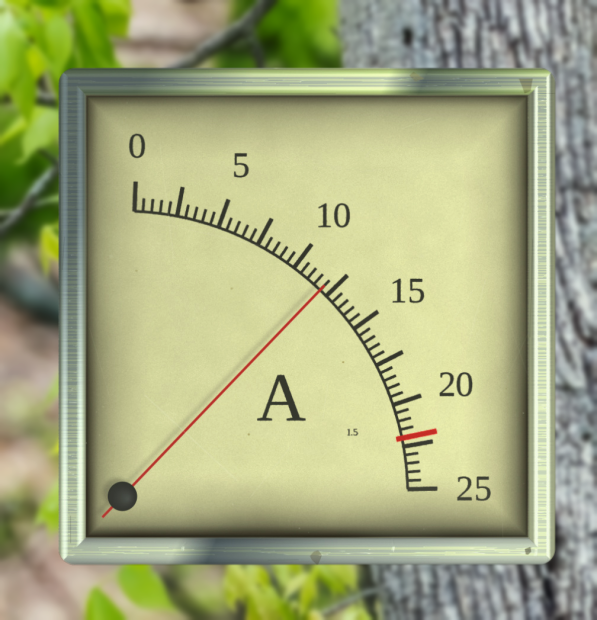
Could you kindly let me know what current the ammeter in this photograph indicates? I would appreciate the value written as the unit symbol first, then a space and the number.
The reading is A 12
